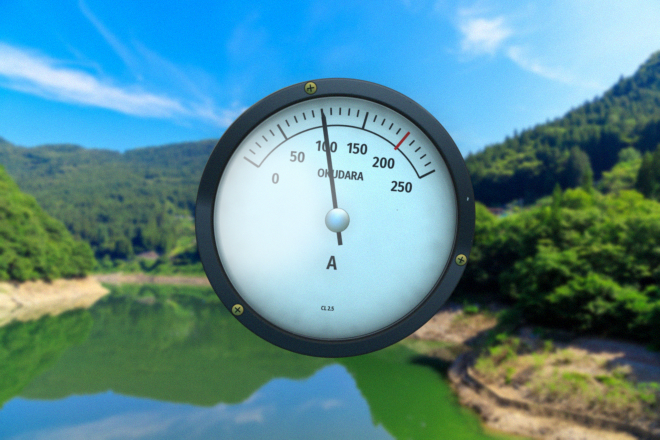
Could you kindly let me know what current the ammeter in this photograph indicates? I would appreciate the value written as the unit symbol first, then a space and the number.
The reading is A 100
